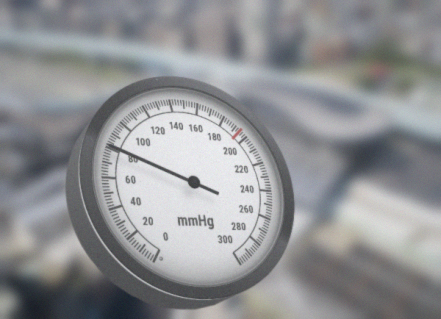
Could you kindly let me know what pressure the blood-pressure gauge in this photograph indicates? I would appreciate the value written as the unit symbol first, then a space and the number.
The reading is mmHg 80
